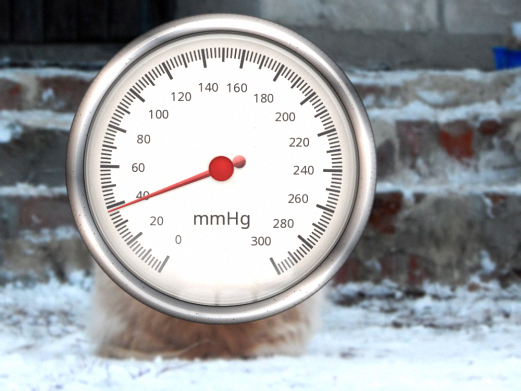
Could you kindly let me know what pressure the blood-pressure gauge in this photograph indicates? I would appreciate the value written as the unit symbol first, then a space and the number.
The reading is mmHg 38
